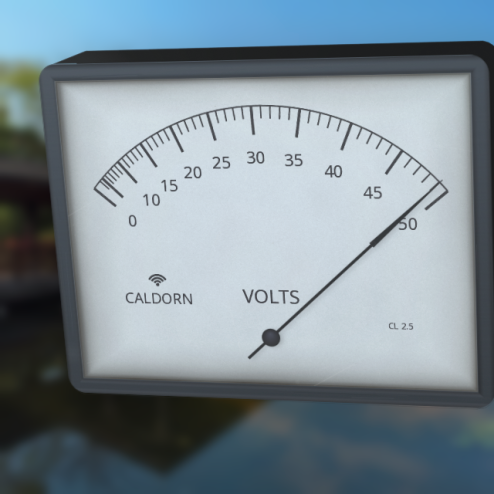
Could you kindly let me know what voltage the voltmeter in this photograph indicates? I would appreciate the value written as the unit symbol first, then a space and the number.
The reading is V 49
